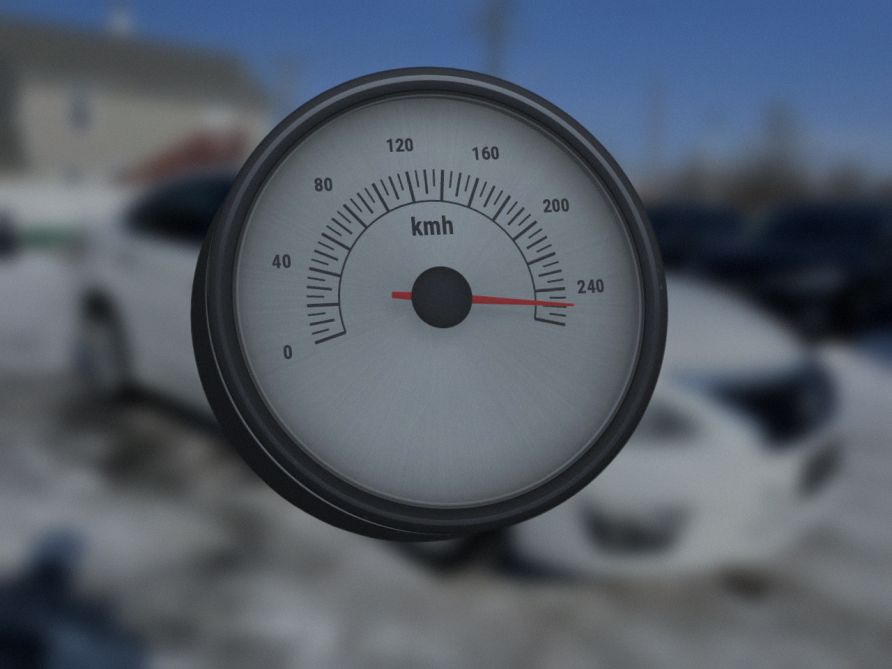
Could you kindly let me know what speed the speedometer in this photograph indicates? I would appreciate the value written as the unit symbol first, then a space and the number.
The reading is km/h 250
